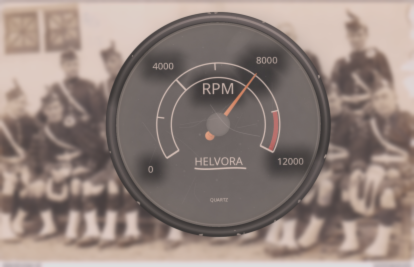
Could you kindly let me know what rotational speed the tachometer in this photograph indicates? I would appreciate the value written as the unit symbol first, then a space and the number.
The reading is rpm 8000
